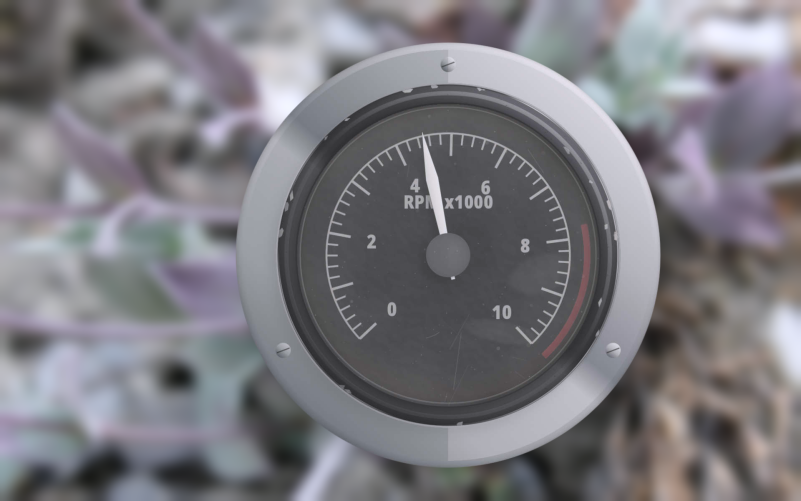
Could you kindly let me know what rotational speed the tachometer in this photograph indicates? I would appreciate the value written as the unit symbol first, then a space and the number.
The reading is rpm 4500
